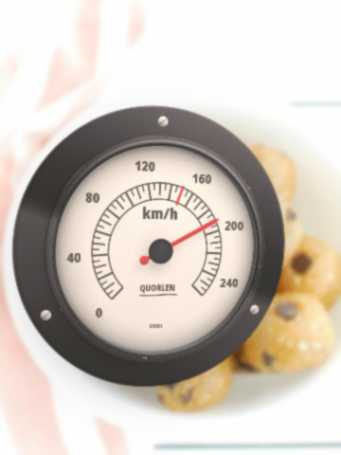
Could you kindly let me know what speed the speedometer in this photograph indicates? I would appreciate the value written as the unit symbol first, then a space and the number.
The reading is km/h 190
